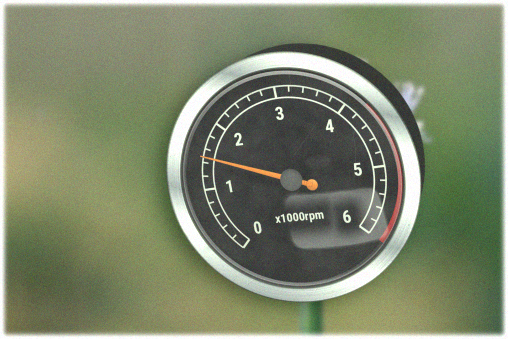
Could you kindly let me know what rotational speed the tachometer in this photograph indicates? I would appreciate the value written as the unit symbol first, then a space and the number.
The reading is rpm 1500
